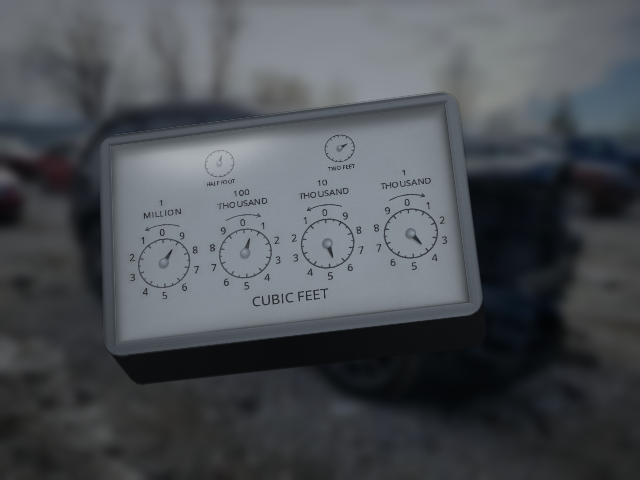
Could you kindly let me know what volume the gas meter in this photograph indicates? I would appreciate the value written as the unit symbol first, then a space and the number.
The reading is ft³ 905400
